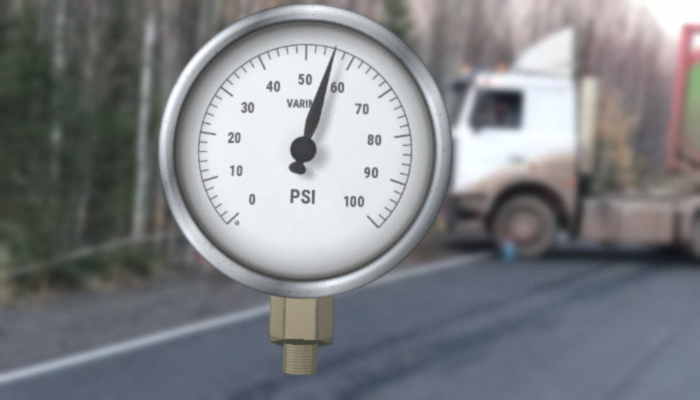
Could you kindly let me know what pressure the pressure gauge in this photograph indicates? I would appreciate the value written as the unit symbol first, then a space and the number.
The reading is psi 56
